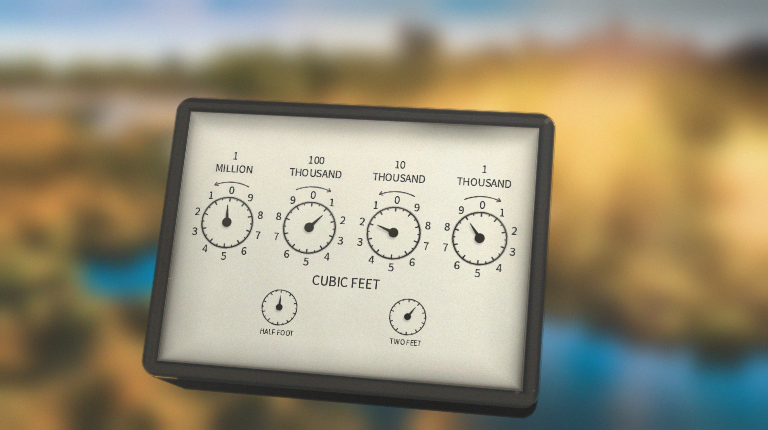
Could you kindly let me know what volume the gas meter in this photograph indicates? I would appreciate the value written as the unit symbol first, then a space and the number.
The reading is ft³ 11900
